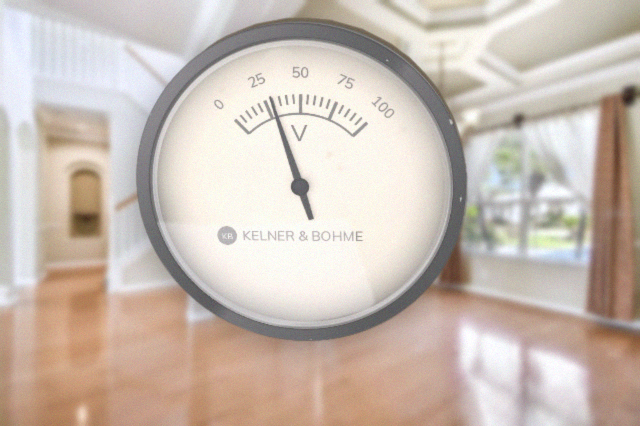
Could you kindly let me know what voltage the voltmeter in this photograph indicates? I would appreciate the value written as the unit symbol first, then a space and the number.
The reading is V 30
